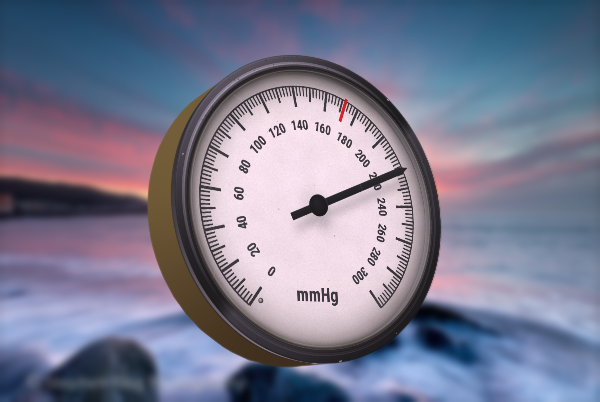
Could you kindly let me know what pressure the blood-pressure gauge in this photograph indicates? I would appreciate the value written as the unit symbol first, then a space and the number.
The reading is mmHg 220
